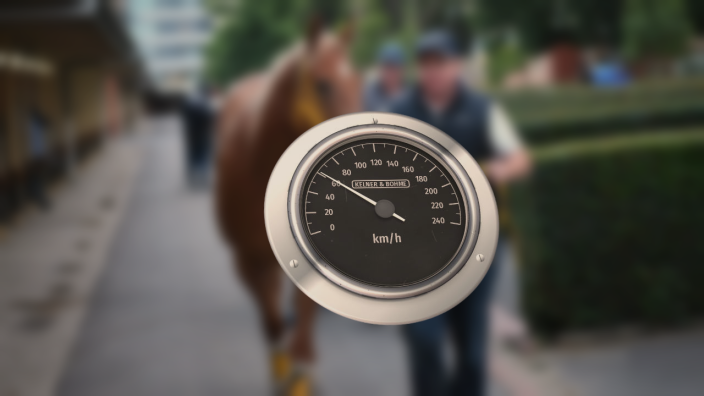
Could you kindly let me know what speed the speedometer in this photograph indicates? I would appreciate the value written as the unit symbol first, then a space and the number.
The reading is km/h 60
